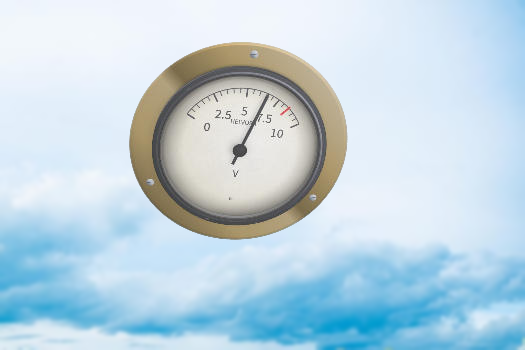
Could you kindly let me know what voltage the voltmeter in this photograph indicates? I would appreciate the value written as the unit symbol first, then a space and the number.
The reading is V 6.5
